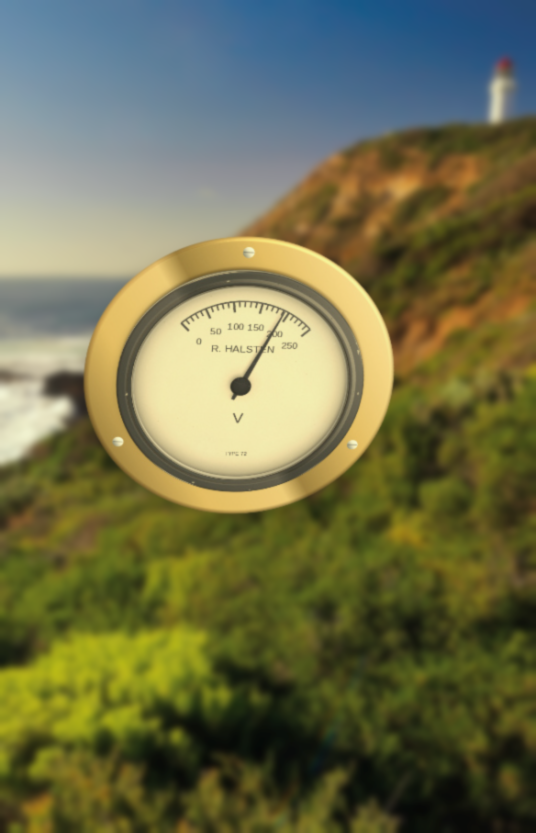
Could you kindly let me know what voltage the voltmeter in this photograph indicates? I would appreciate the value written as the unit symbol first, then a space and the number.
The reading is V 190
